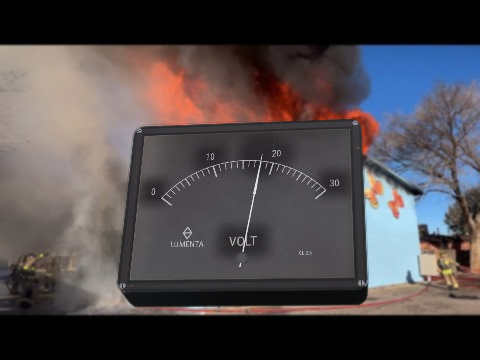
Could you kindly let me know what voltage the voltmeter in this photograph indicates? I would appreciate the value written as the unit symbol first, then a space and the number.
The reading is V 18
